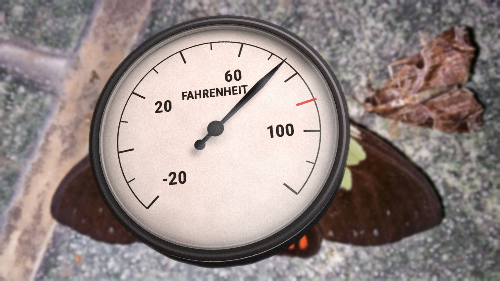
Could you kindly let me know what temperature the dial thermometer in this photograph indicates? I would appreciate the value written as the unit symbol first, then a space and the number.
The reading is °F 75
